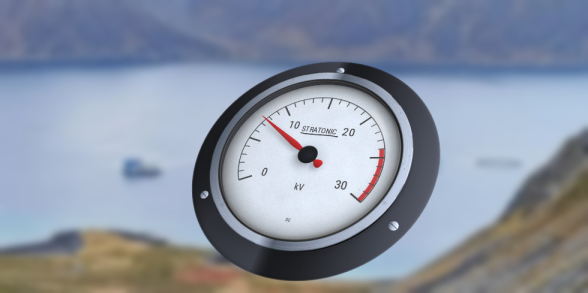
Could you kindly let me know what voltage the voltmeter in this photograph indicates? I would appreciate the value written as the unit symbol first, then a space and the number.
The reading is kV 7.5
